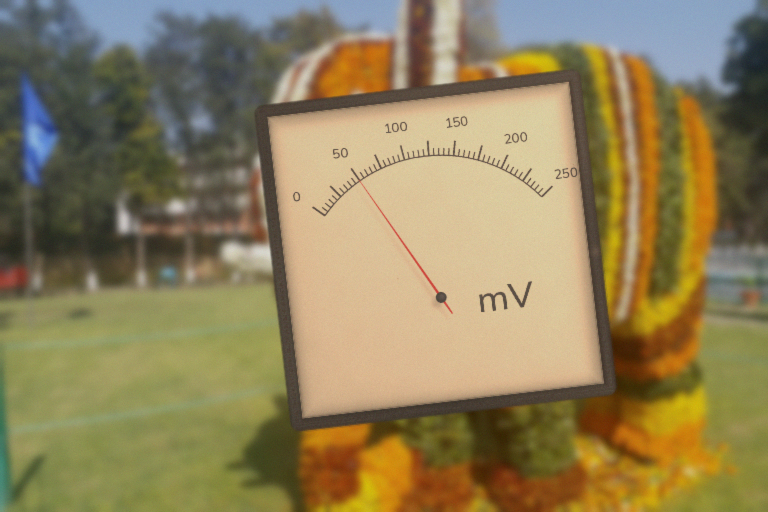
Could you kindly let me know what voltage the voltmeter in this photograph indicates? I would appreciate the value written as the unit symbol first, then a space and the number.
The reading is mV 50
